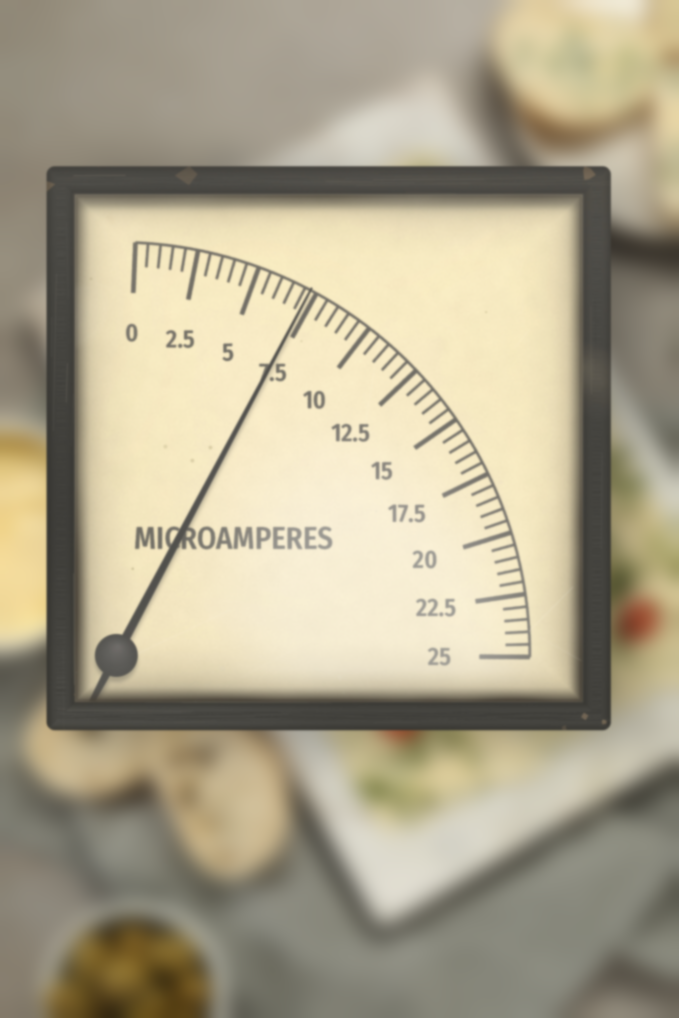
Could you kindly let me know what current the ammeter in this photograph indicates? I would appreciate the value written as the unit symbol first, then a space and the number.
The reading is µA 7.25
